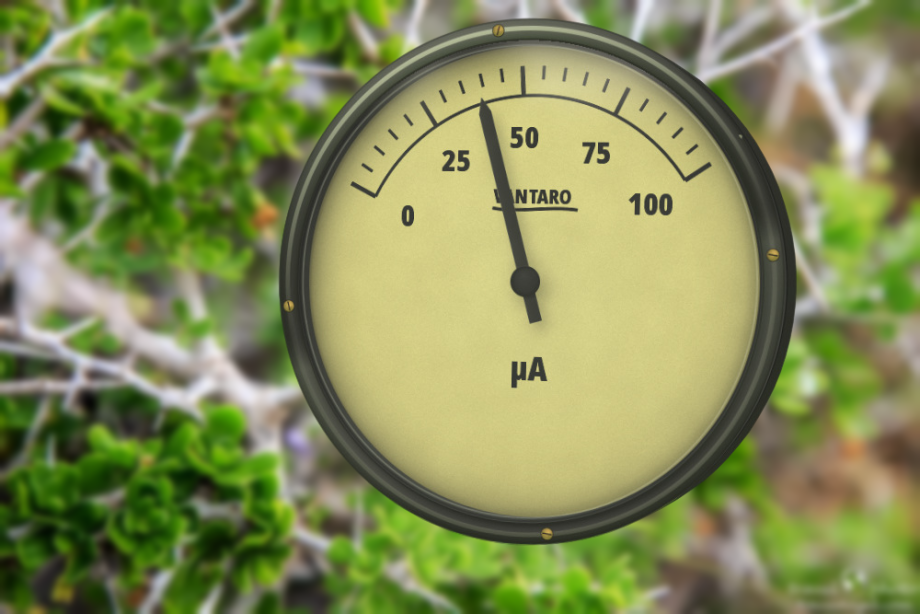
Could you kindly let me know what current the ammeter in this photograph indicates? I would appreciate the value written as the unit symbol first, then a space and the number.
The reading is µA 40
